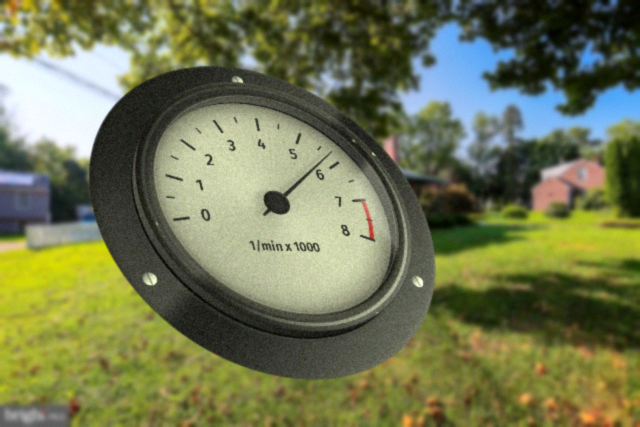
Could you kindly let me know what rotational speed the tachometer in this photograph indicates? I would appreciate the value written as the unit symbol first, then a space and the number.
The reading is rpm 5750
